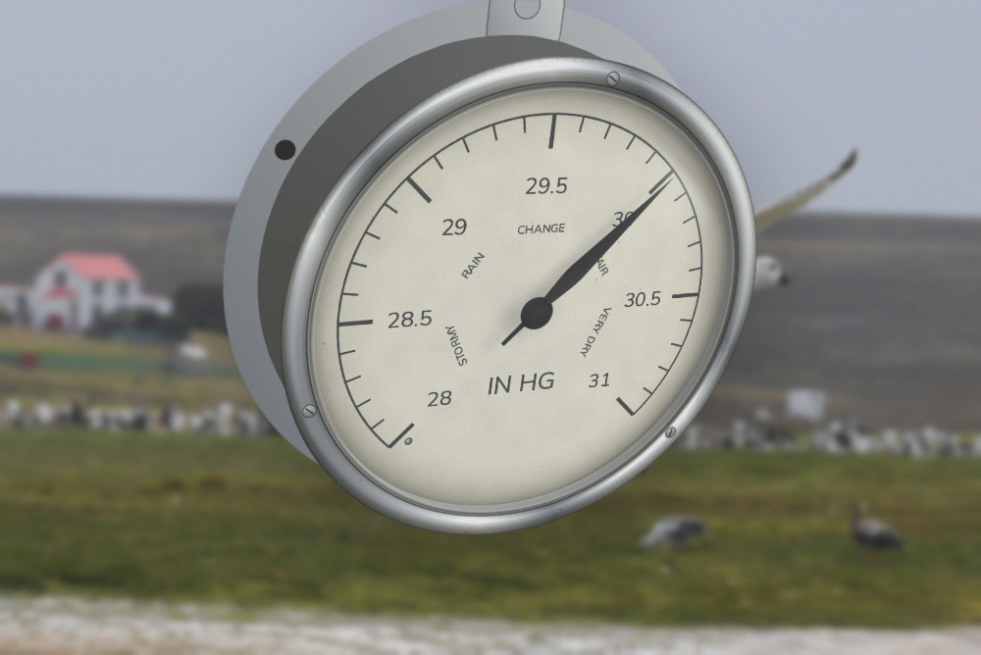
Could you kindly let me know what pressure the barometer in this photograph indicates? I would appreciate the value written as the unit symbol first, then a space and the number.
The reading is inHg 30
